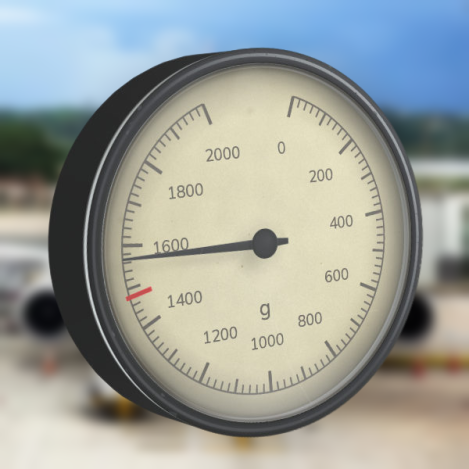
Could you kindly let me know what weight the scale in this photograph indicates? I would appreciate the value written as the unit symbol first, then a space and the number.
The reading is g 1570
